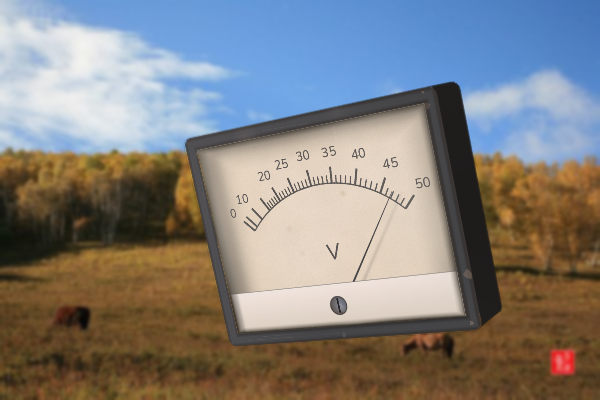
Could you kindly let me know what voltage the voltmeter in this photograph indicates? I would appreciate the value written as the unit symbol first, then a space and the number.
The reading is V 47
